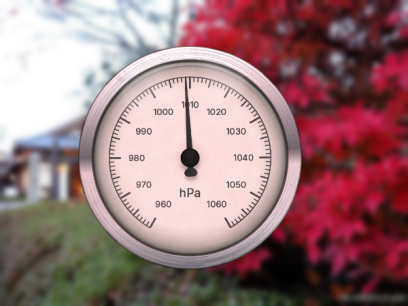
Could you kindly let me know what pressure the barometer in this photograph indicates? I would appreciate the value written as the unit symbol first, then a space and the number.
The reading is hPa 1009
